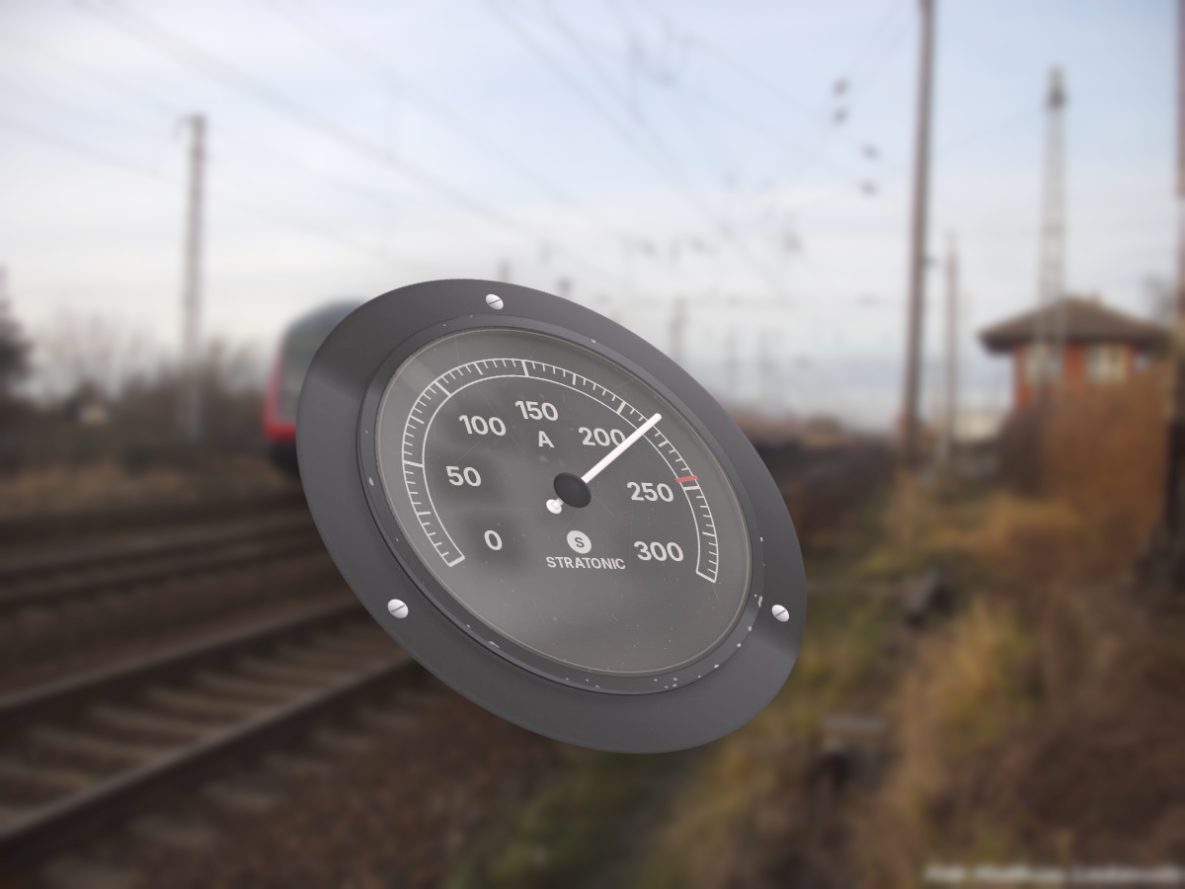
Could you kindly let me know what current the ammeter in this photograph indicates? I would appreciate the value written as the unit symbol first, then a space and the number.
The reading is A 215
